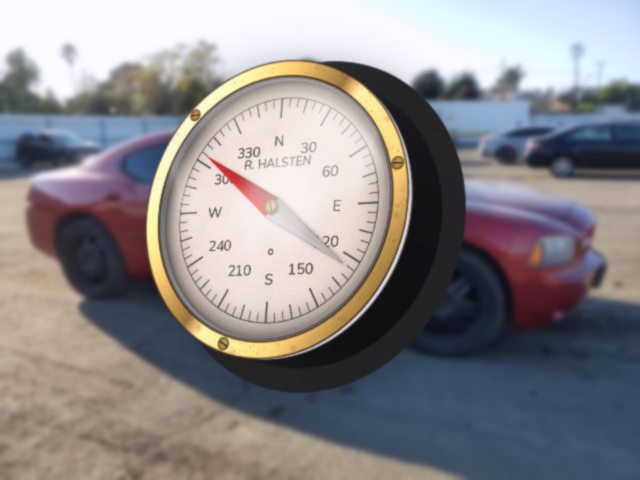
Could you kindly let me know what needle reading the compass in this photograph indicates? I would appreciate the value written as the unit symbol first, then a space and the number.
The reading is ° 305
